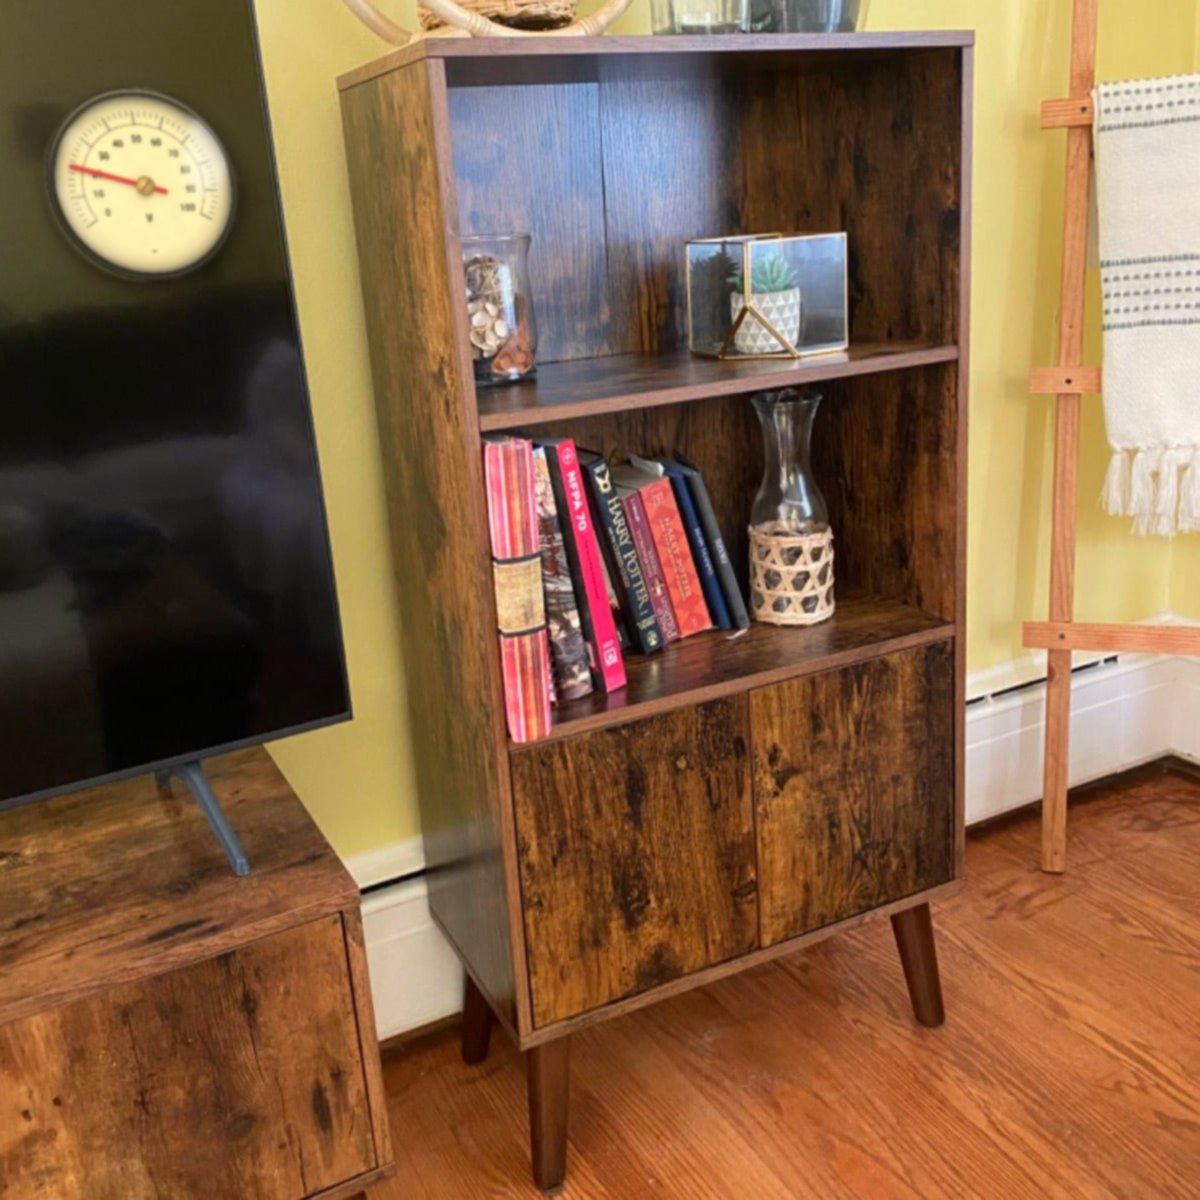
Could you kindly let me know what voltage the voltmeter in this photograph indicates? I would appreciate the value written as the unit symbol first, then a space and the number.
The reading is V 20
